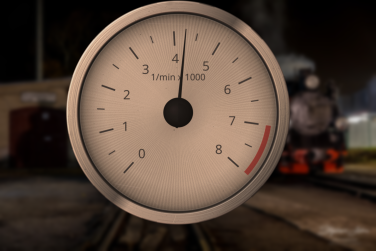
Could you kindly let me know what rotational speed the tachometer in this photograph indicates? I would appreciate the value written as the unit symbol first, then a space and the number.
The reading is rpm 4250
